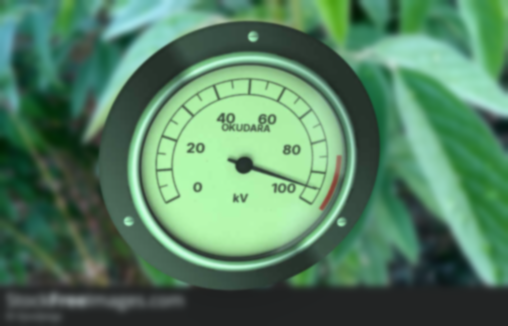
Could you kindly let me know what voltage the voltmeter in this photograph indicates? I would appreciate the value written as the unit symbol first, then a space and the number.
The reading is kV 95
